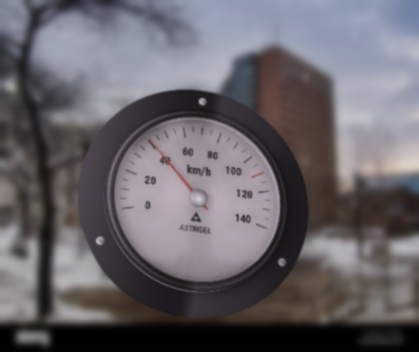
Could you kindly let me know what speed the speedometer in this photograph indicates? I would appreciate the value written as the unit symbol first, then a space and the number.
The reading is km/h 40
